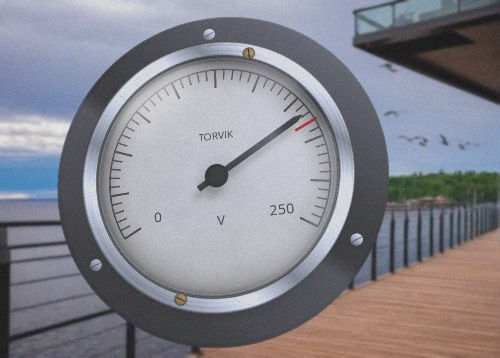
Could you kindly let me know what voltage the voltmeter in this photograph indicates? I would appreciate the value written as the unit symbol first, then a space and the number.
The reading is V 185
